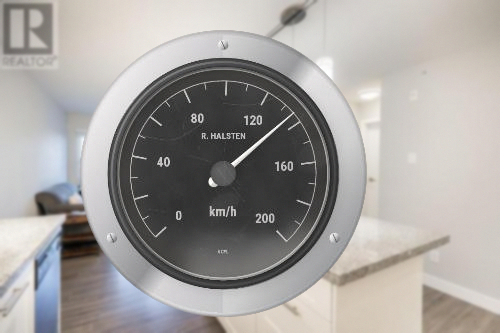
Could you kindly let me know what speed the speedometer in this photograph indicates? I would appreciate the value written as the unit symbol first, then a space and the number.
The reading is km/h 135
